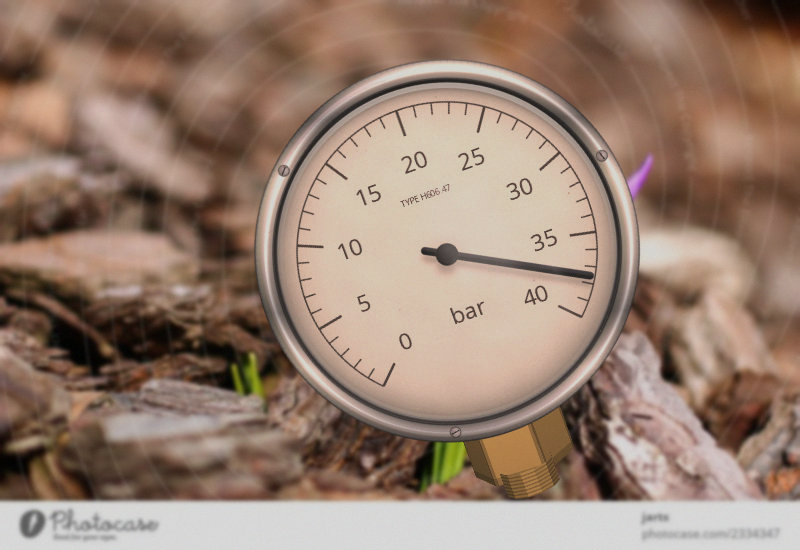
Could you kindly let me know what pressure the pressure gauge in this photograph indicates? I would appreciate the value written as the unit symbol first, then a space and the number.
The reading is bar 37.5
